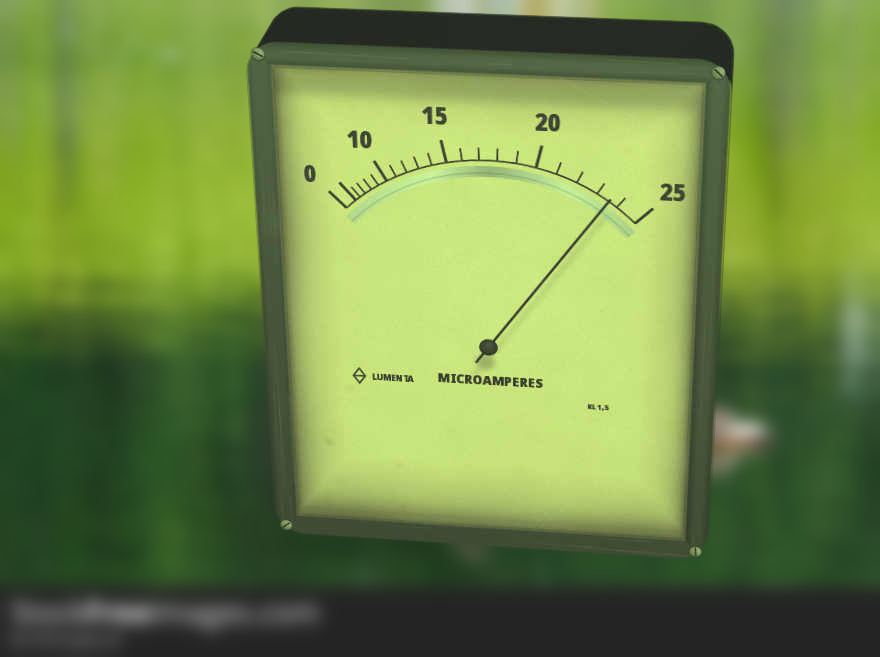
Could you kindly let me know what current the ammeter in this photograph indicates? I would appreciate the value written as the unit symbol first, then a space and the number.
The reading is µA 23.5
